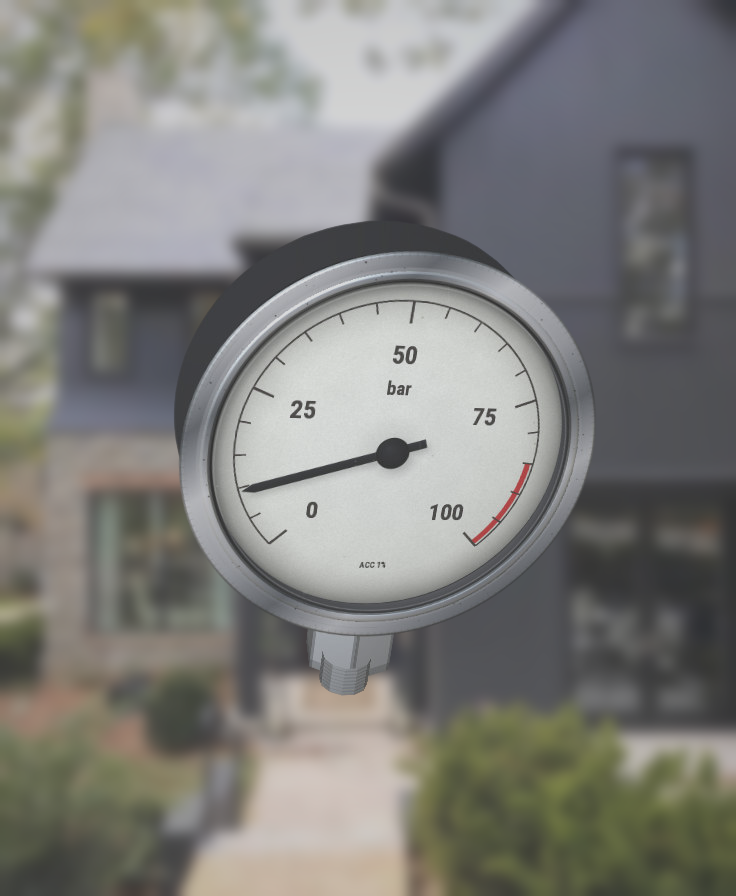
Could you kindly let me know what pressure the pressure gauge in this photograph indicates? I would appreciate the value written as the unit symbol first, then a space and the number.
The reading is bar 10
